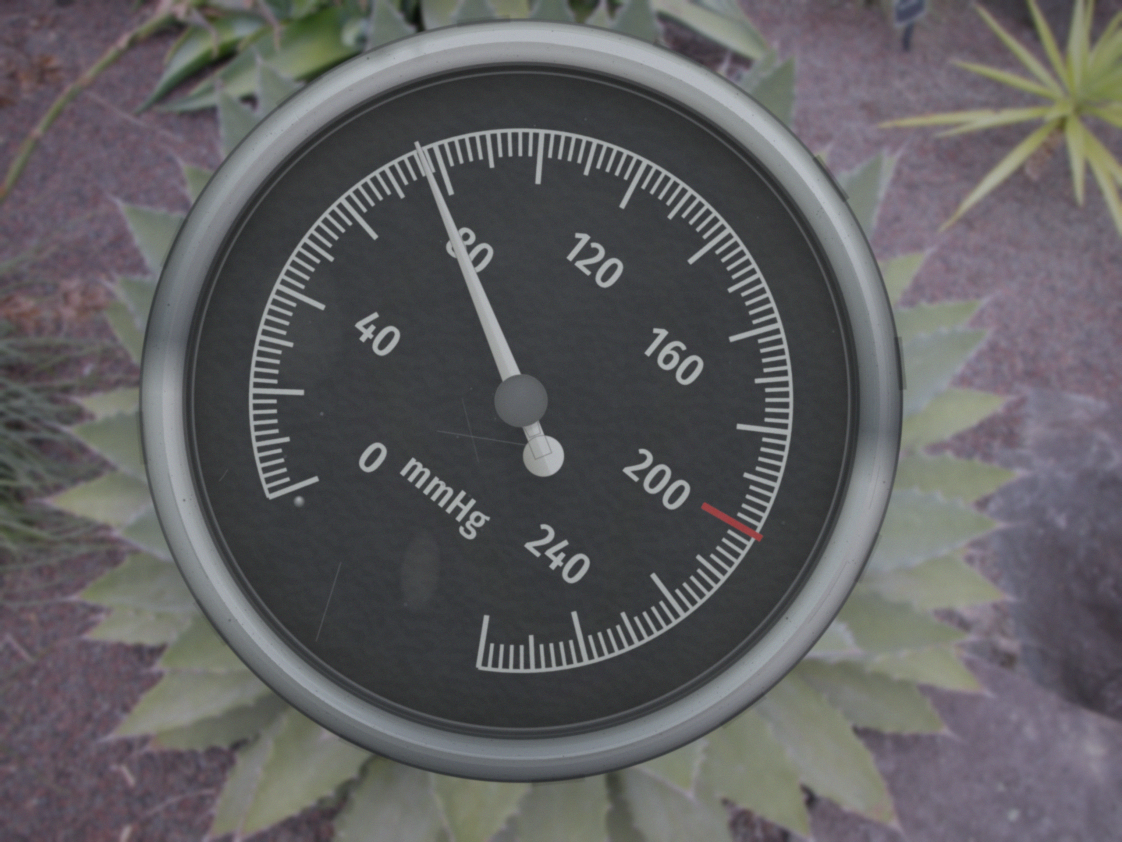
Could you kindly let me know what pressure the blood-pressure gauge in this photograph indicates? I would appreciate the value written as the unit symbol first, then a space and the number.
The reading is mmHg 77
